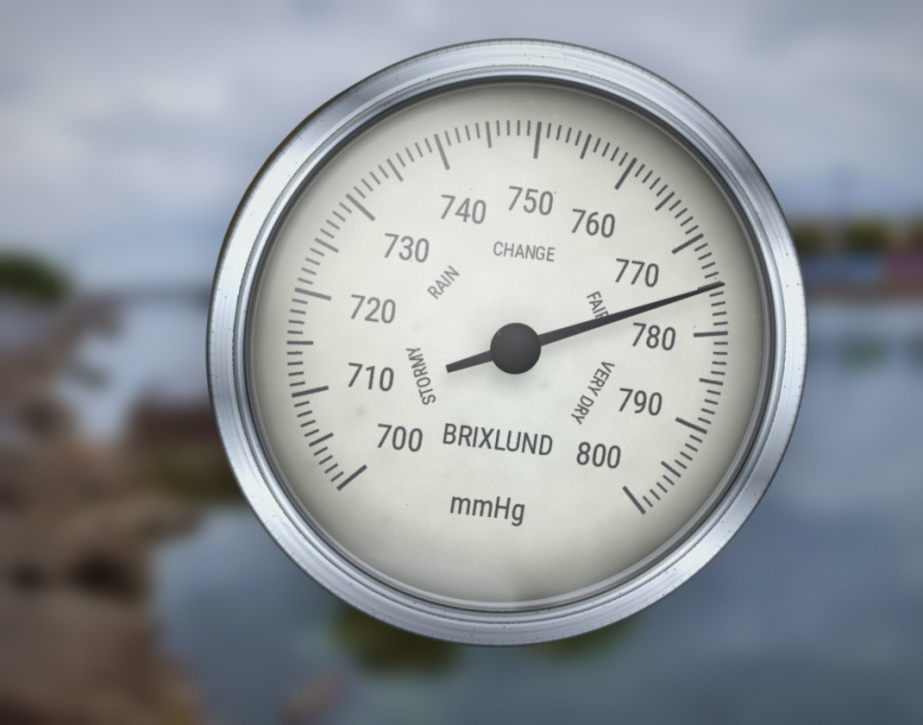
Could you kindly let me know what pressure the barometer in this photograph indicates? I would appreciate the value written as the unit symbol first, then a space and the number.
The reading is mmHg 775
